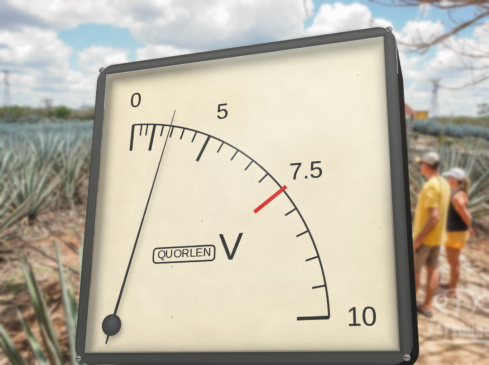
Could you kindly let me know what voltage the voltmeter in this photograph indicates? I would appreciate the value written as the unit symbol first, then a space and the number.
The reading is V 3.5
